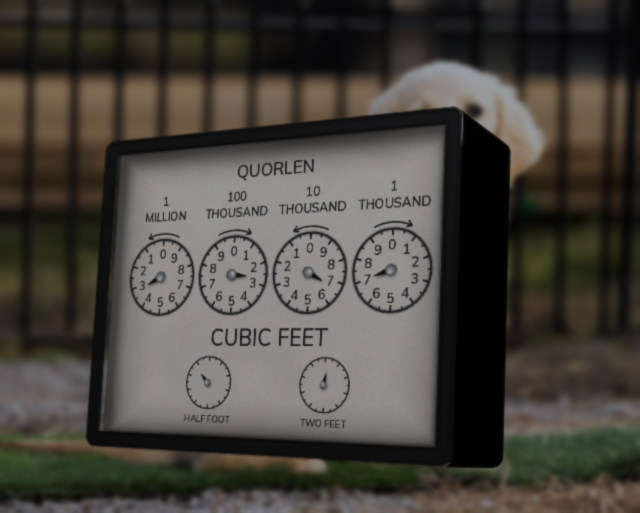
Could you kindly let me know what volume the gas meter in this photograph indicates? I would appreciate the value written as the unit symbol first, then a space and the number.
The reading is ft³ 326700
